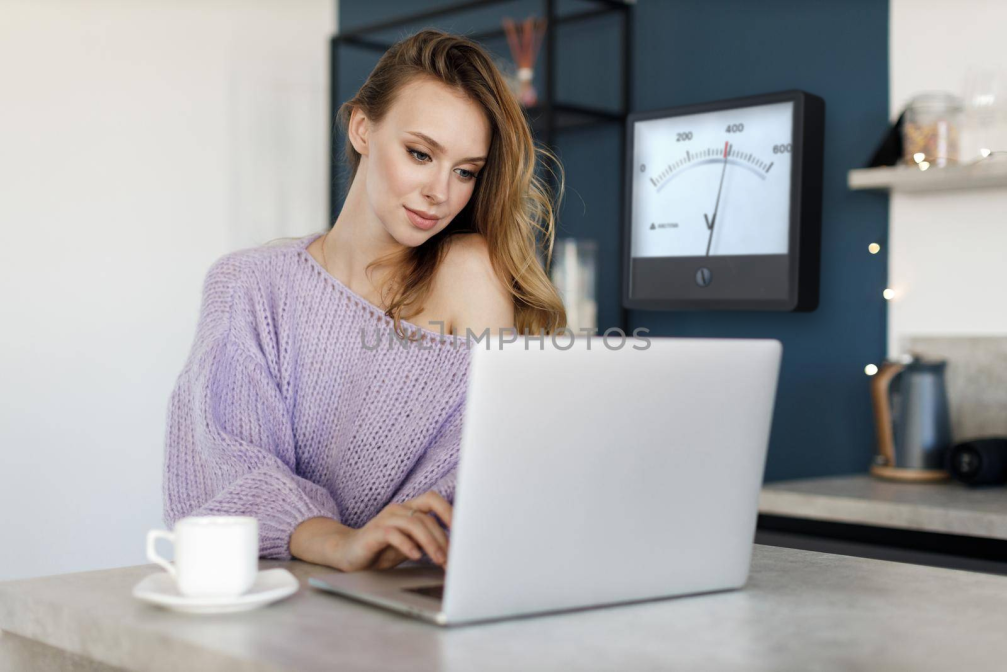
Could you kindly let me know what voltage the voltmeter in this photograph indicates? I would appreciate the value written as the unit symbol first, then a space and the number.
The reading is V 400
